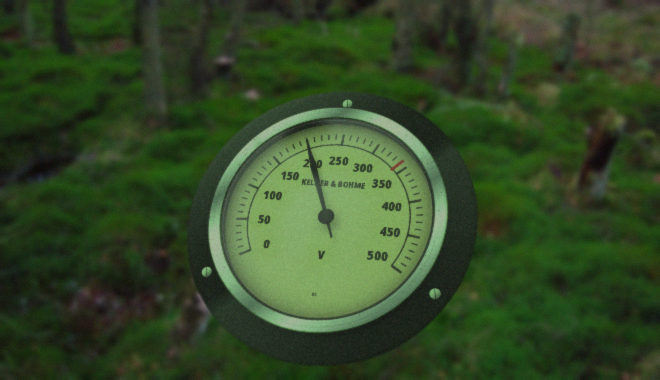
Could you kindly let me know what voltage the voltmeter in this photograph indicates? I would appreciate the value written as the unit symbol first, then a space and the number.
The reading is V 200
